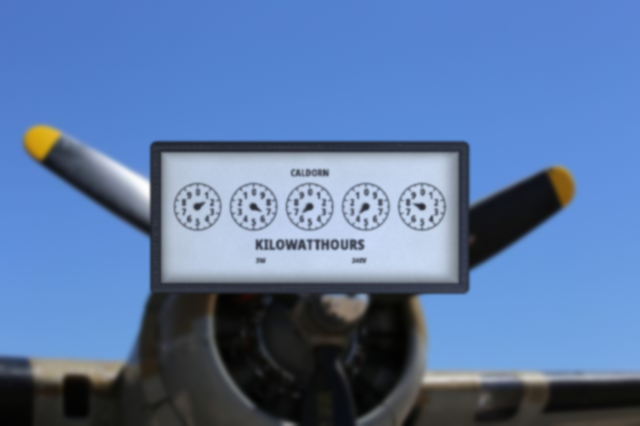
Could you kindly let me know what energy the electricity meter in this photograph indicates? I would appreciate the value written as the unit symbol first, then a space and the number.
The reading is kWh 16638
